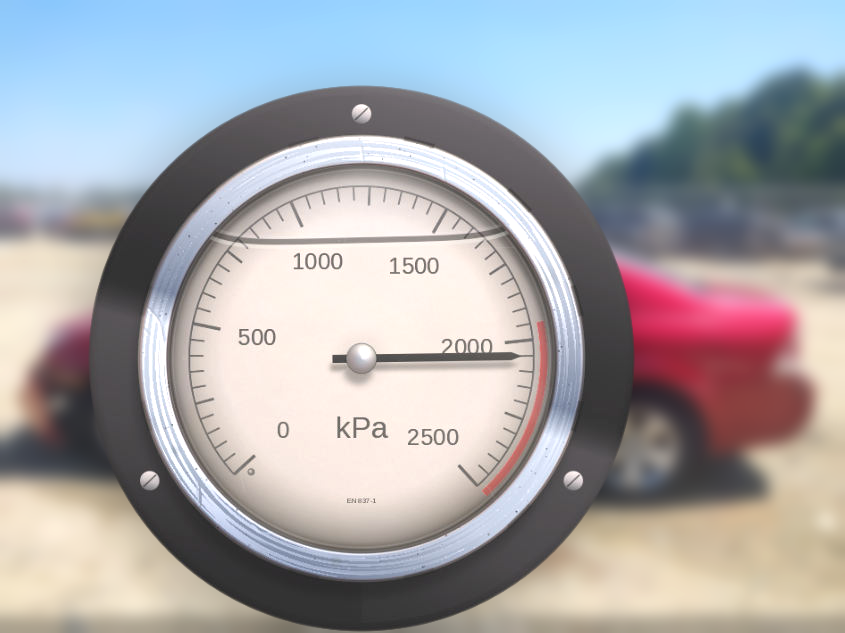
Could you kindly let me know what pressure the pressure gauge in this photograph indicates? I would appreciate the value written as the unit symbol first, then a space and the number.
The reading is kPa 2050
